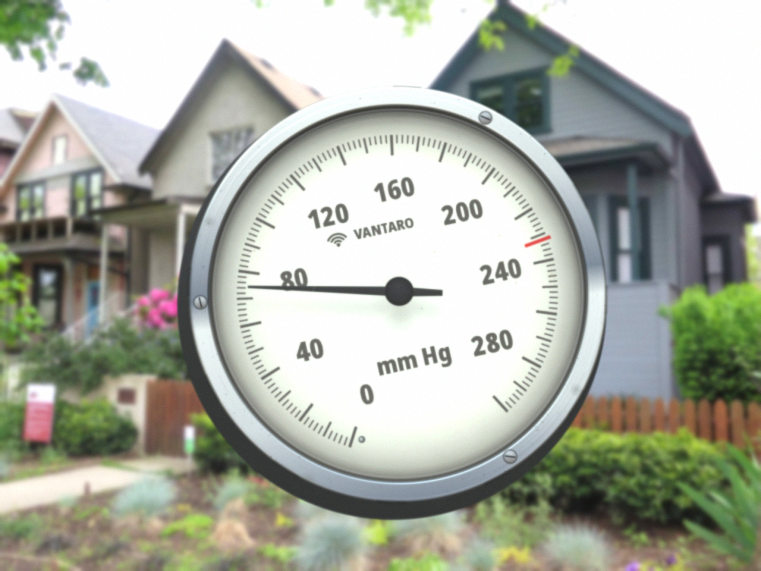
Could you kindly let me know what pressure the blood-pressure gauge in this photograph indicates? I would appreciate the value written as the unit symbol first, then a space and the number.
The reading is mmHg 74
